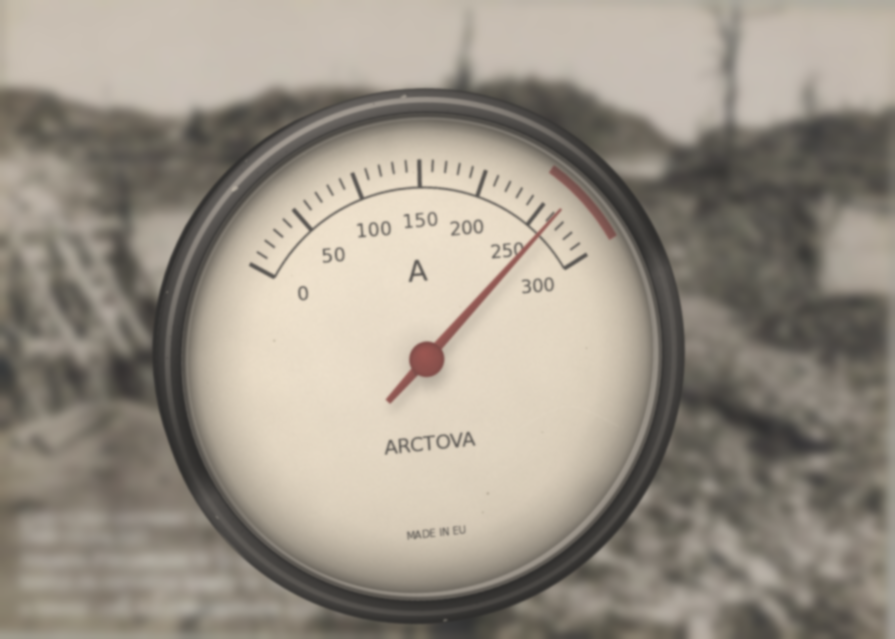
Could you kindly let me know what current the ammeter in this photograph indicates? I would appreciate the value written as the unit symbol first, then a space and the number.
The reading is A 260
